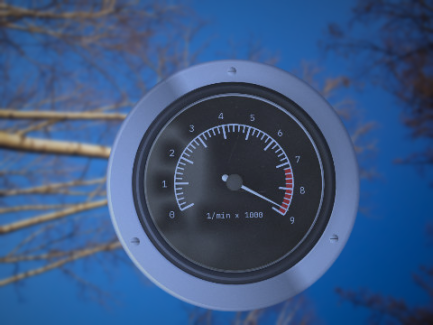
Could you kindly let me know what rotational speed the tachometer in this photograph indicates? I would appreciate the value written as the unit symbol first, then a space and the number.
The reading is rpm 8800
